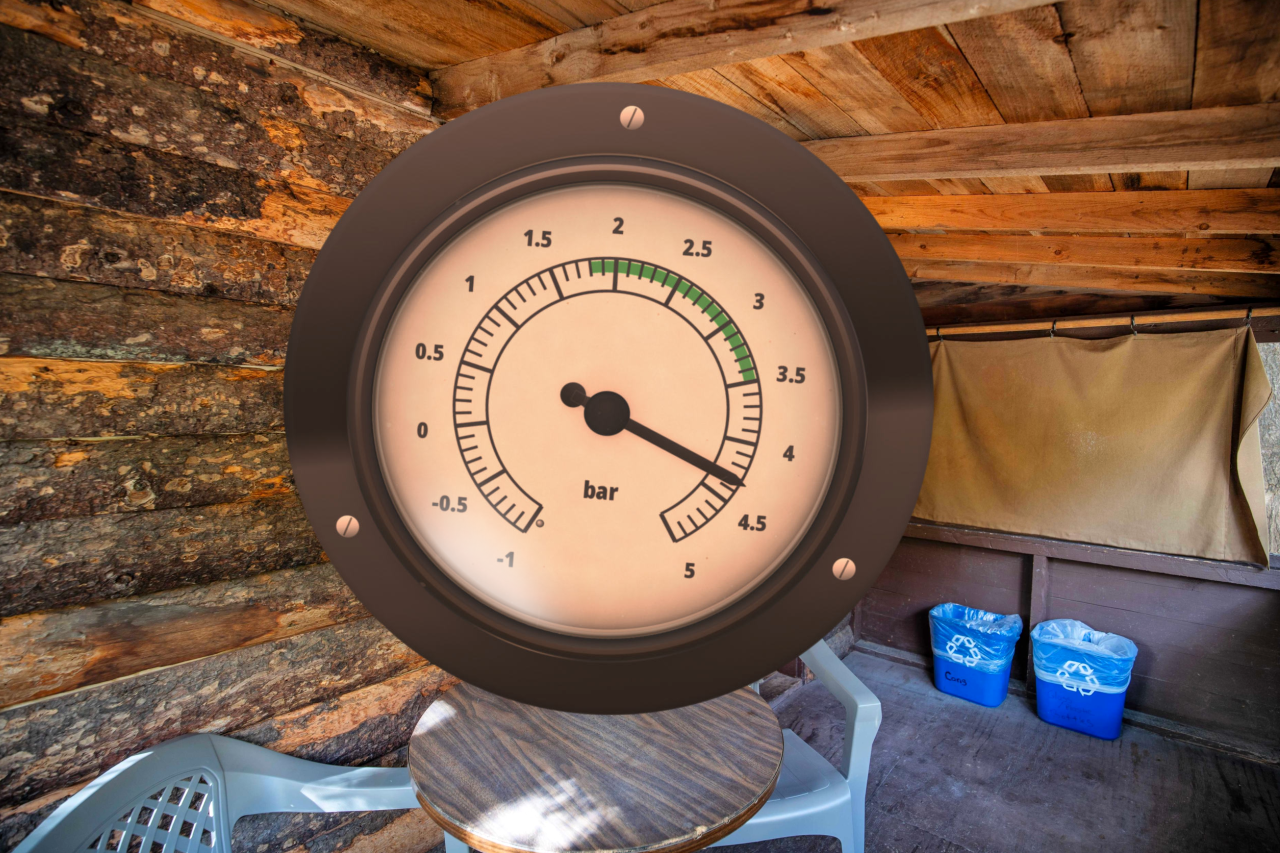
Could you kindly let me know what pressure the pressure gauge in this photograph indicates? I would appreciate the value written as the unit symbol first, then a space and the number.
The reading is bar 4.3
